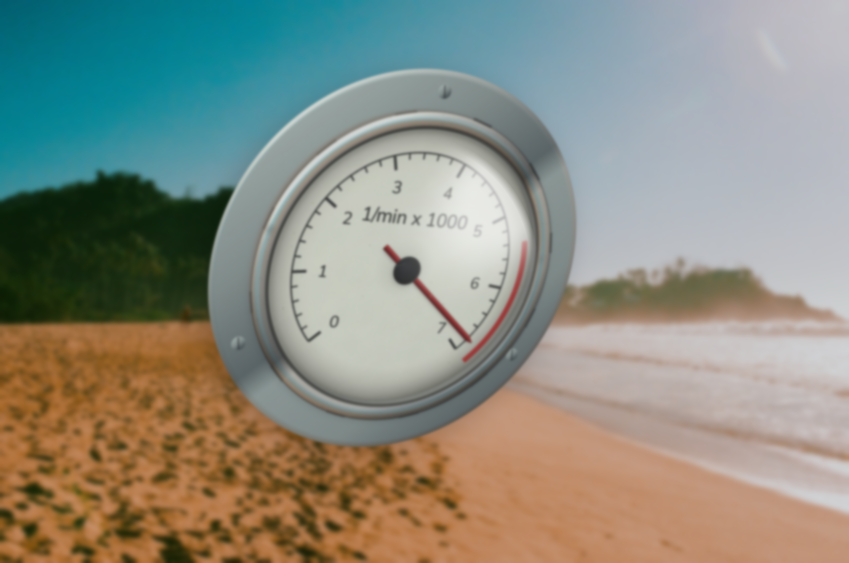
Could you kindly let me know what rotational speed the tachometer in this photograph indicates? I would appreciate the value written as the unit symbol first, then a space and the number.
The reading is rpm 6800
